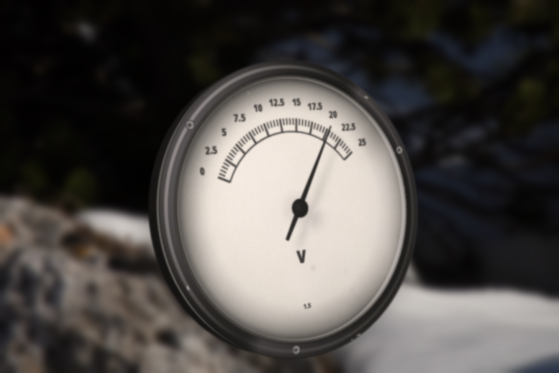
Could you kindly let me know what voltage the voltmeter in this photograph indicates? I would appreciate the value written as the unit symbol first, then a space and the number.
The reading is V 20
